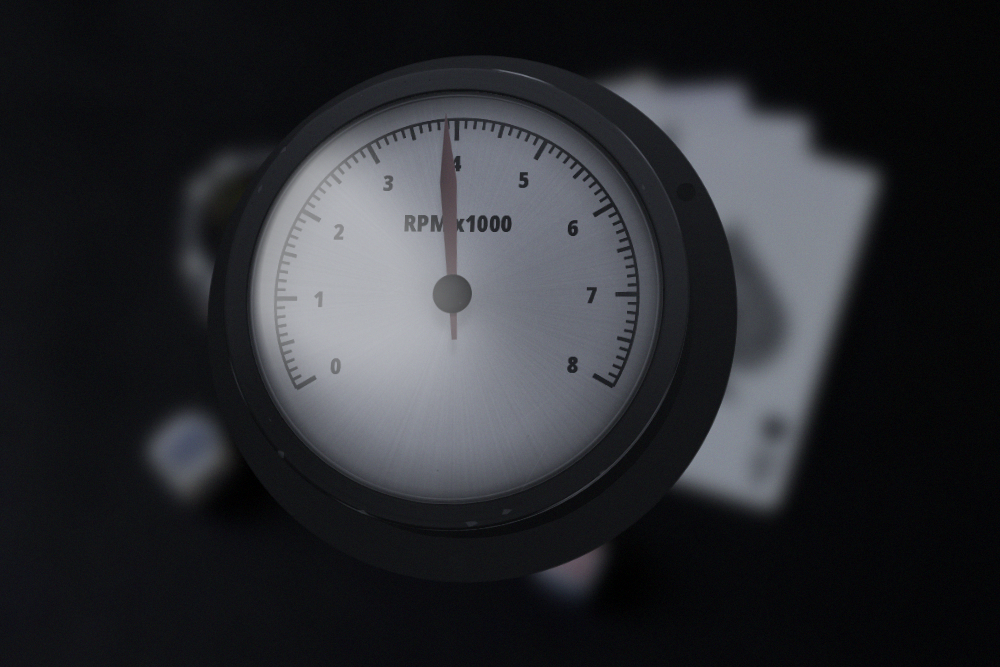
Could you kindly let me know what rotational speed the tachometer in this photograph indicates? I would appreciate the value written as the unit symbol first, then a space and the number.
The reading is rpm 3900
